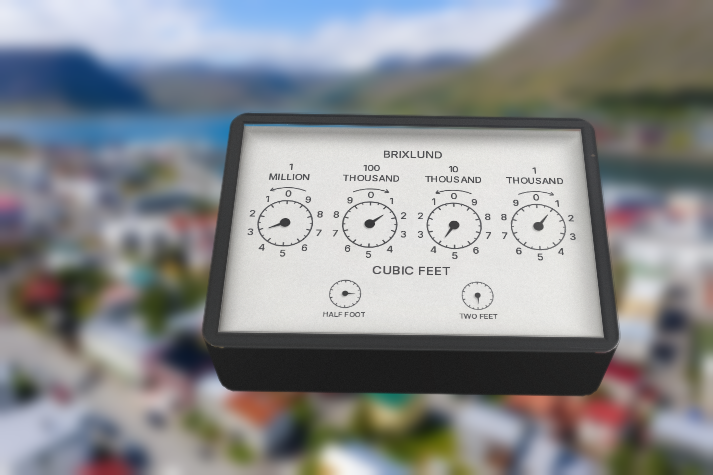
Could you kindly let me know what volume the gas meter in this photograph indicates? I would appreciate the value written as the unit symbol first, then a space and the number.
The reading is ft³ 314100
